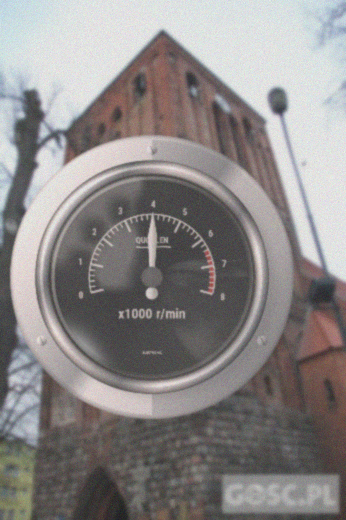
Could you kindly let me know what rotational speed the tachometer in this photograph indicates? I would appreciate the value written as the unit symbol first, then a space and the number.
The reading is rpm 4000
